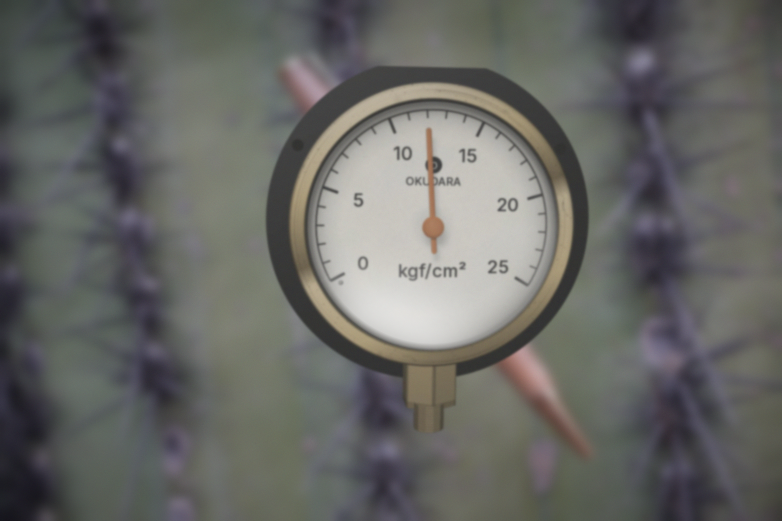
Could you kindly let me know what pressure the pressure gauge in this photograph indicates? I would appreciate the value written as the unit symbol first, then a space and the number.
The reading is kg/cm² 12
